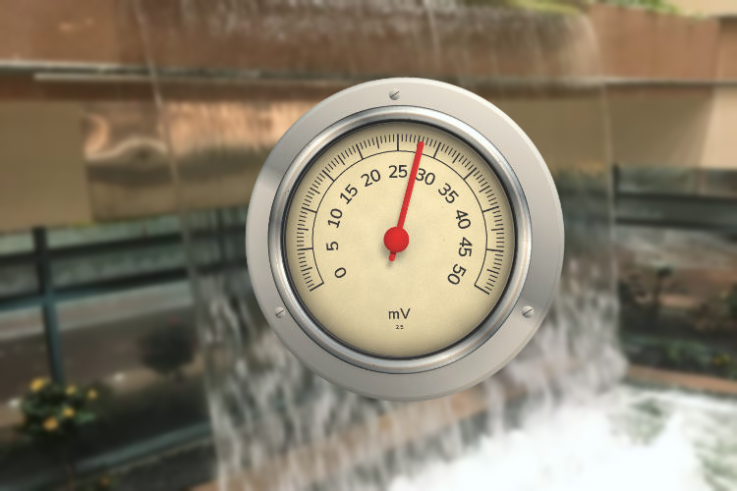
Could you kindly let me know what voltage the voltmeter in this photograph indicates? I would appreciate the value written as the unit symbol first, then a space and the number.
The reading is mV 28
